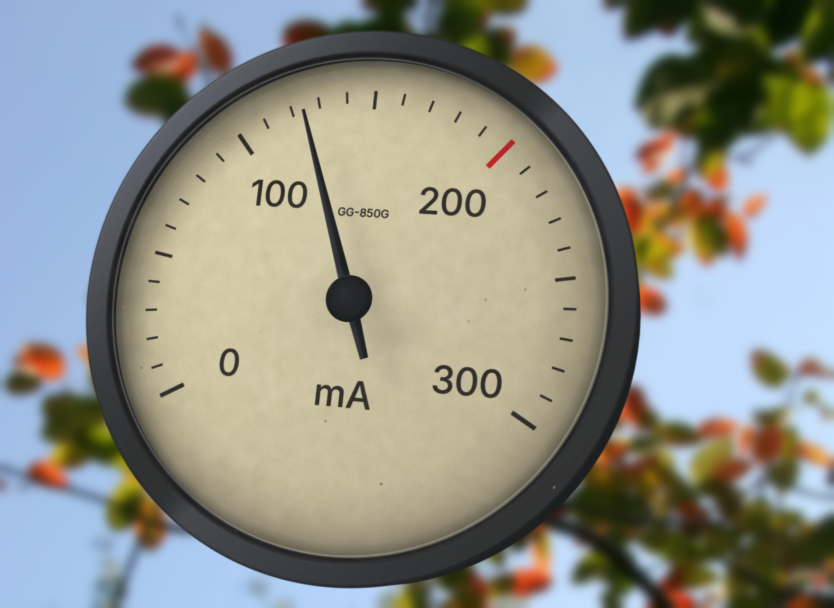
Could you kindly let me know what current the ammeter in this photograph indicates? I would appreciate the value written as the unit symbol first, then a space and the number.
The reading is mA 125
